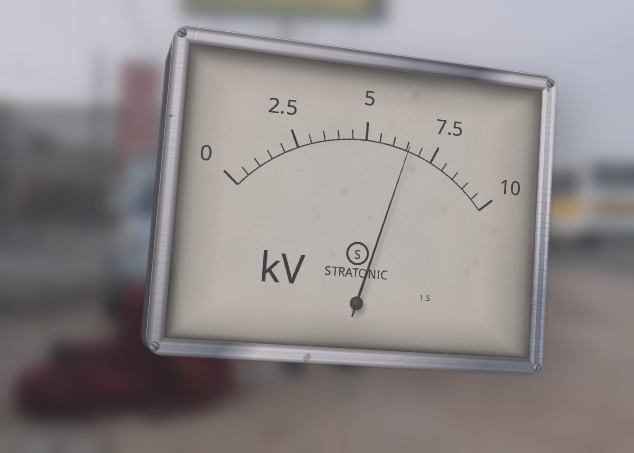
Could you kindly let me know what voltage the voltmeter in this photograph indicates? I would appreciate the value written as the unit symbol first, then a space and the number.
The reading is kV 6.5
